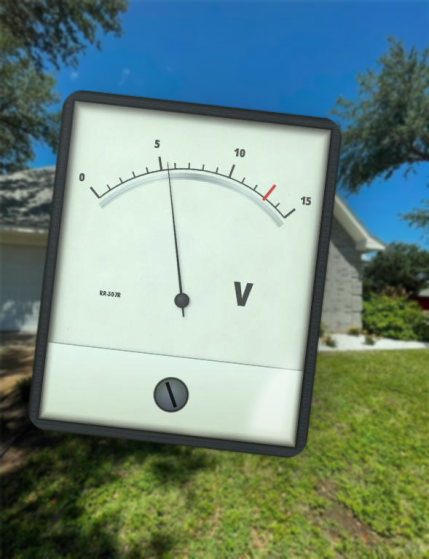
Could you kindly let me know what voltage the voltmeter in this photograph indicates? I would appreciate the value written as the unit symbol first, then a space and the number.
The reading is V 5.5
